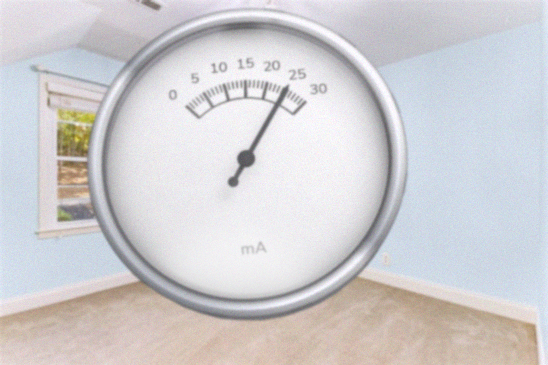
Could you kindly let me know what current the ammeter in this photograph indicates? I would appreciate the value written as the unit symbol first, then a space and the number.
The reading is mA 25
